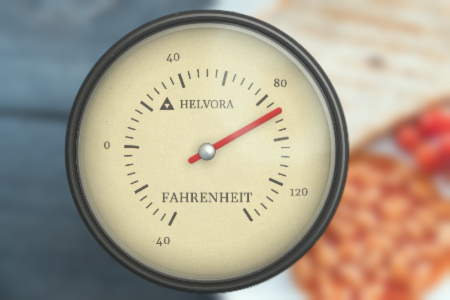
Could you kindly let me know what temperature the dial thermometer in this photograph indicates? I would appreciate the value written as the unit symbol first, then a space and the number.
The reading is °F 88
